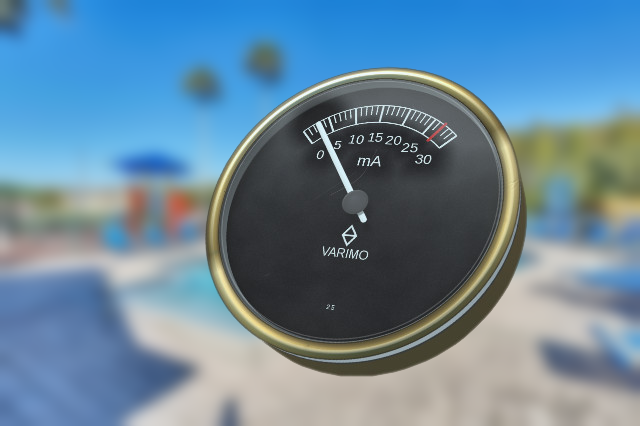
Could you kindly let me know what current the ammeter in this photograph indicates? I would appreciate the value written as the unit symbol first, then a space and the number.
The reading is mA 3
